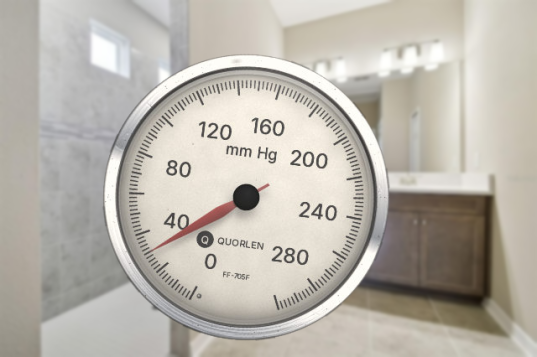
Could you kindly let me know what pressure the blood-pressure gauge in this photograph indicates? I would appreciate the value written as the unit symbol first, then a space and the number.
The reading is mmHg 30
